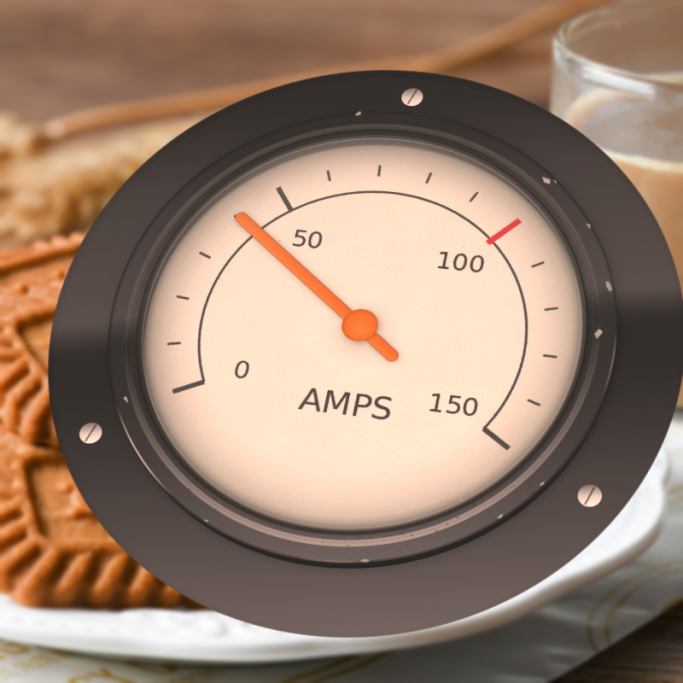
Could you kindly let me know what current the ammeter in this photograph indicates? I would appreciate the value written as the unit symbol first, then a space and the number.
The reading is A 40
